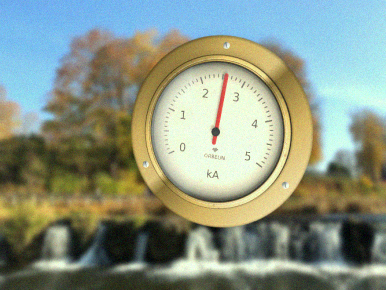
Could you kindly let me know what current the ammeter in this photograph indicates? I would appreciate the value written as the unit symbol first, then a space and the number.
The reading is kA 2.6
